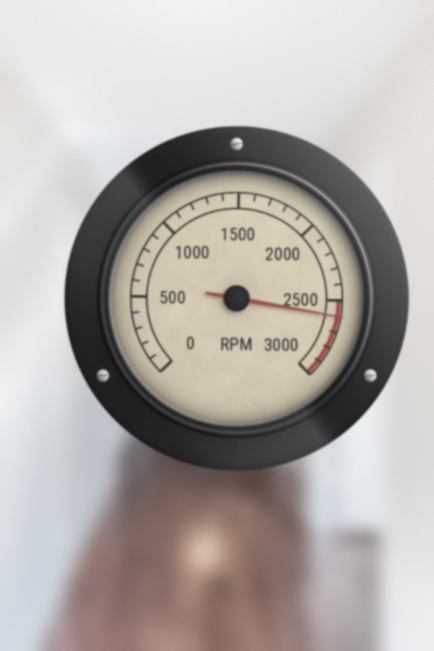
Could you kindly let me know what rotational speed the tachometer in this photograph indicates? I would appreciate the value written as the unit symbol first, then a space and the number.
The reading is rpm 2600
